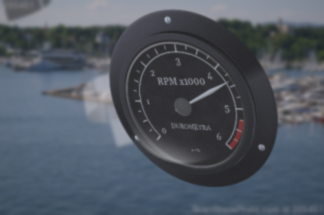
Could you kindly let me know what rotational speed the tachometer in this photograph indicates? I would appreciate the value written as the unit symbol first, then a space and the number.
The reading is rpm 4375
